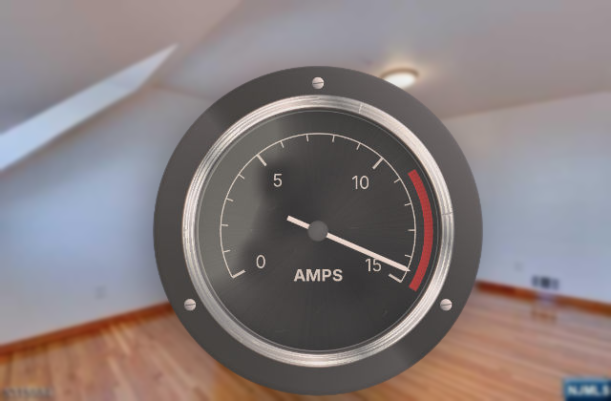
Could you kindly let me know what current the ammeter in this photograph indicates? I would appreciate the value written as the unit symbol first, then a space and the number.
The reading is A 14.5
